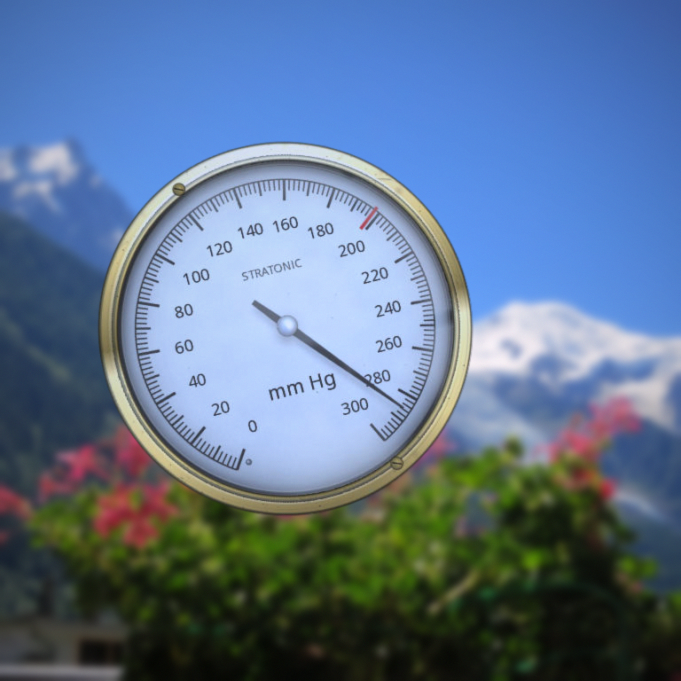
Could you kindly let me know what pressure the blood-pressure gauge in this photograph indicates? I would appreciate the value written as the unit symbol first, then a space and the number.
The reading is mmHg 286
